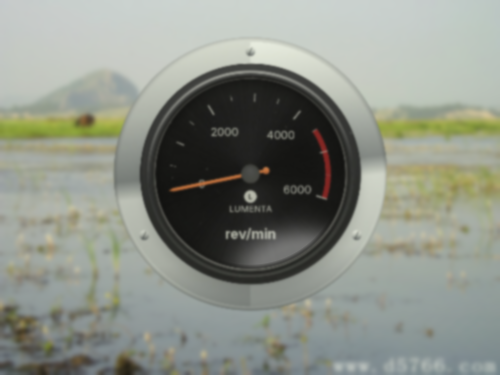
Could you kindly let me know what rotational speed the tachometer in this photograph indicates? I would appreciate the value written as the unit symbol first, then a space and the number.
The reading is rpm 0
